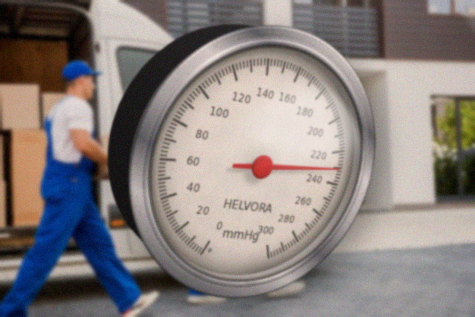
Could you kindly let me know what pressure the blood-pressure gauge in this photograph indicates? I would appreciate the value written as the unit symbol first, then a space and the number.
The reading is mmHg 230
